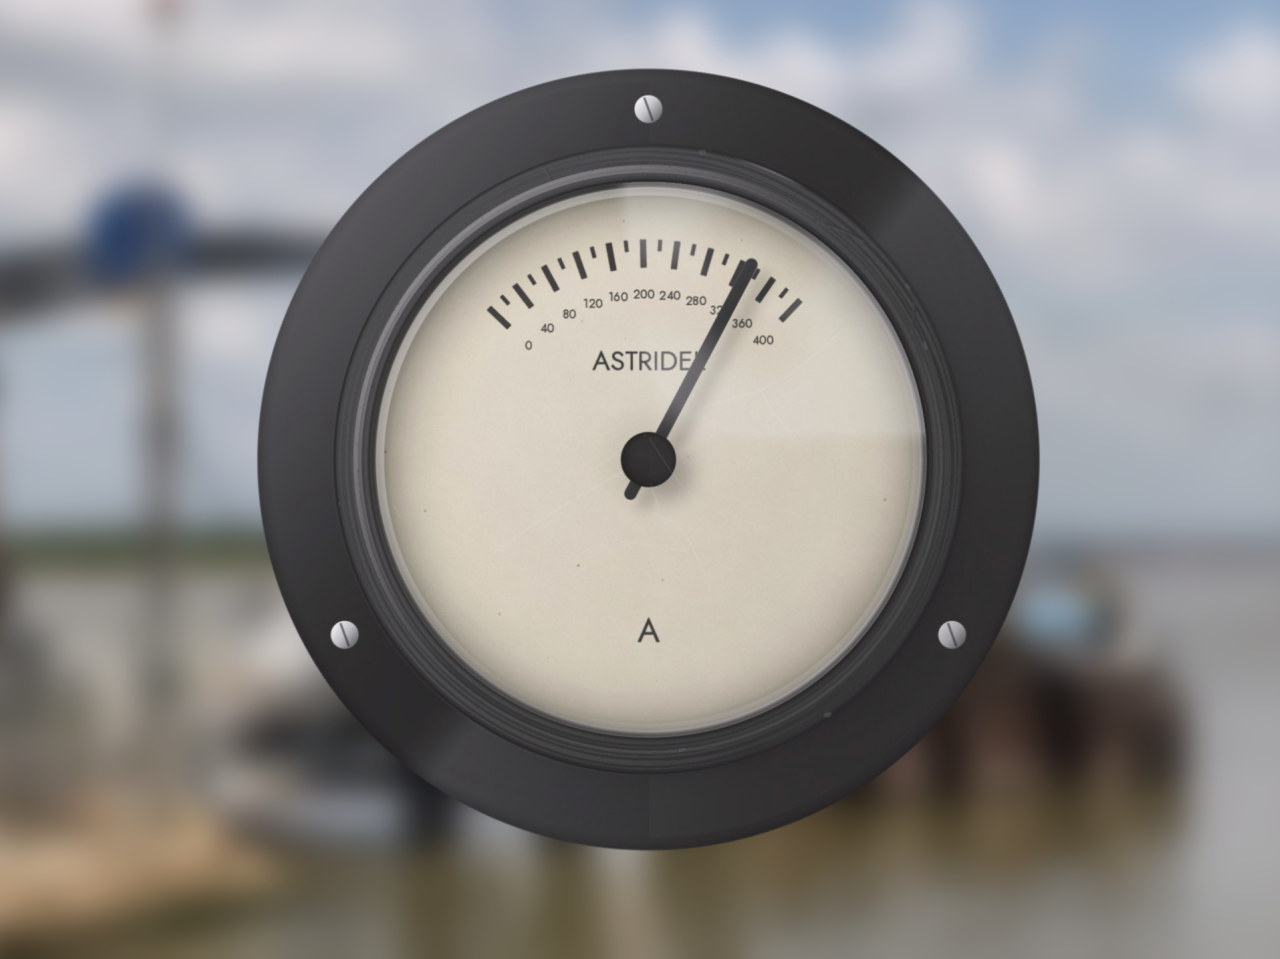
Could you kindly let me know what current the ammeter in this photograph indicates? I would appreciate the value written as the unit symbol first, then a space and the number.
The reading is A 330
